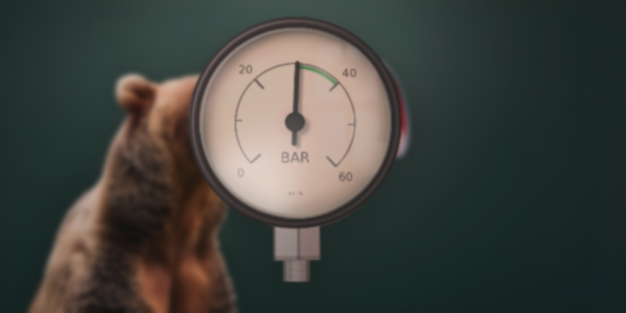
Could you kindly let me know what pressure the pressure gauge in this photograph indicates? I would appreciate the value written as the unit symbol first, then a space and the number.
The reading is bar 30
